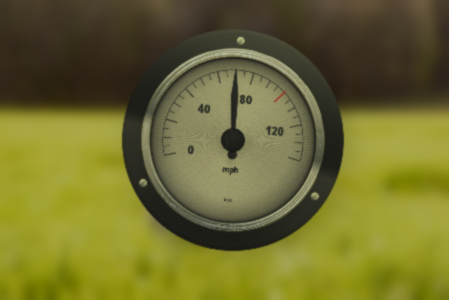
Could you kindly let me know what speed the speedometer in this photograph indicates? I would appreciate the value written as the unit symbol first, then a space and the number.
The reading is mph 70
